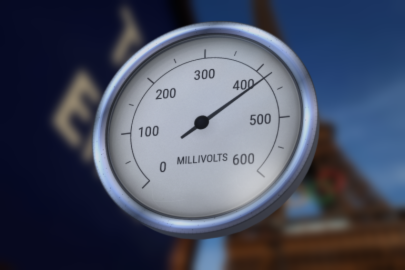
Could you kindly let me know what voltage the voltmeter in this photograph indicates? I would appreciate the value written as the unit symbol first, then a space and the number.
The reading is mV 425
